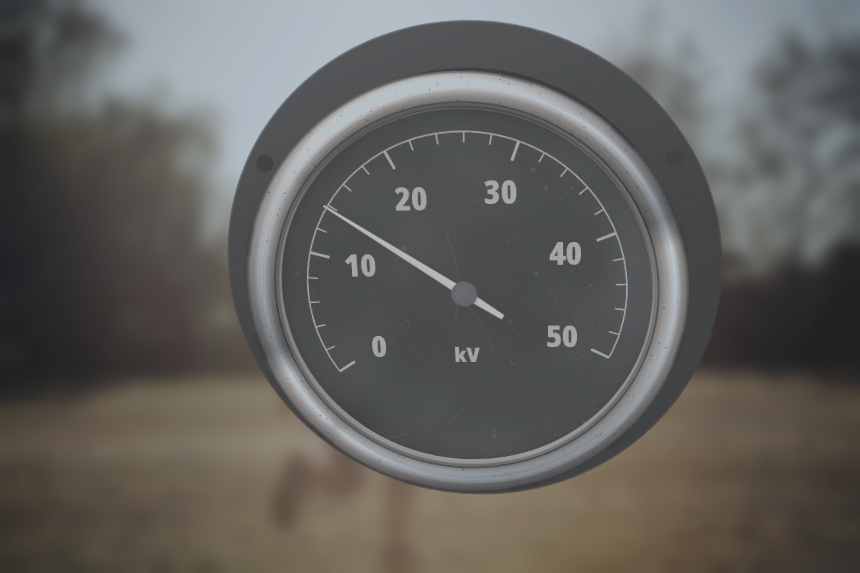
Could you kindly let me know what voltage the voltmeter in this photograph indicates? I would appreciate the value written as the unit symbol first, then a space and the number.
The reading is kV 14
